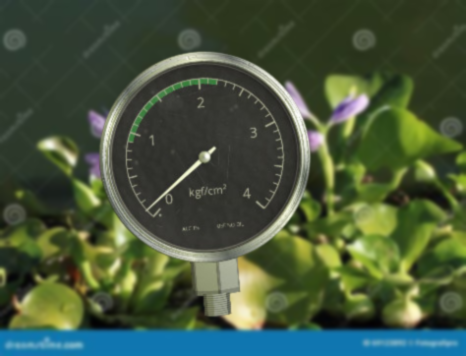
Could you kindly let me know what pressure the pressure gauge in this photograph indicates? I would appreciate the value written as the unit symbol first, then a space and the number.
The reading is kg/cm² 0.1
